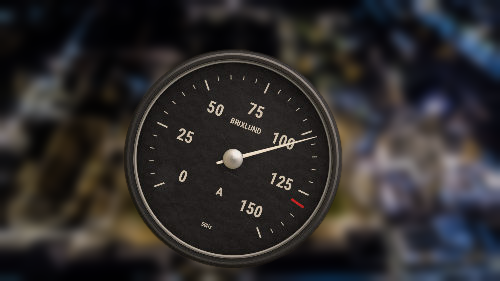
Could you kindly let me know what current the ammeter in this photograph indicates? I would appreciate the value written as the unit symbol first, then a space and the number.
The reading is A 102.5
